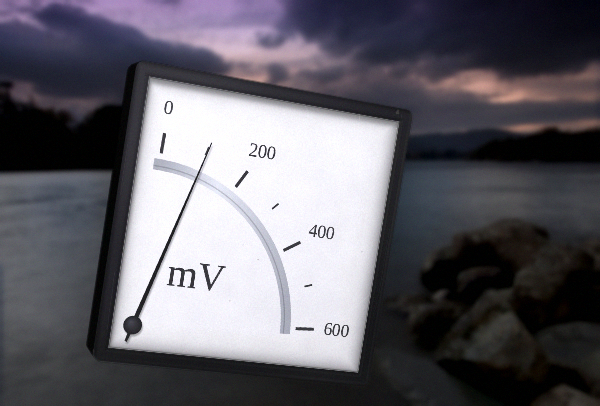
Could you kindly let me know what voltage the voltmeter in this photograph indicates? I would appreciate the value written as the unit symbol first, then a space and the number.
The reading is mV 100
